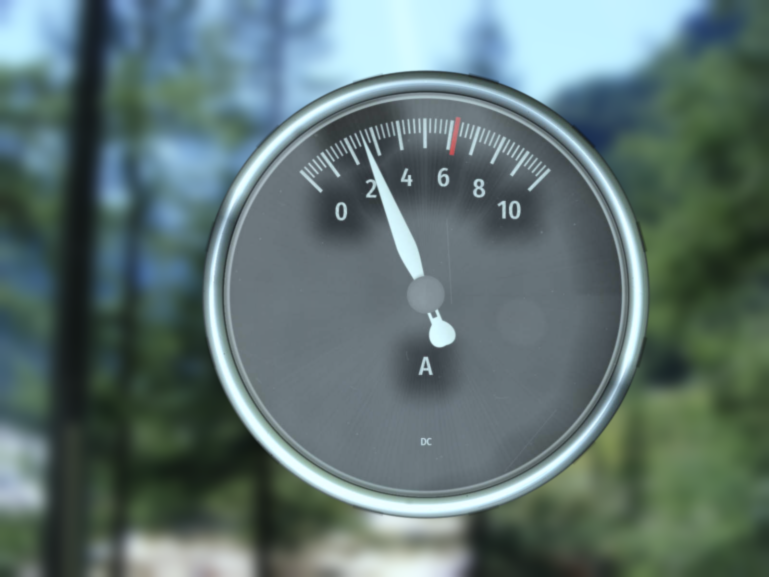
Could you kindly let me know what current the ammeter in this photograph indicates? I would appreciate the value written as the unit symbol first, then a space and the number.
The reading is A 2.6
